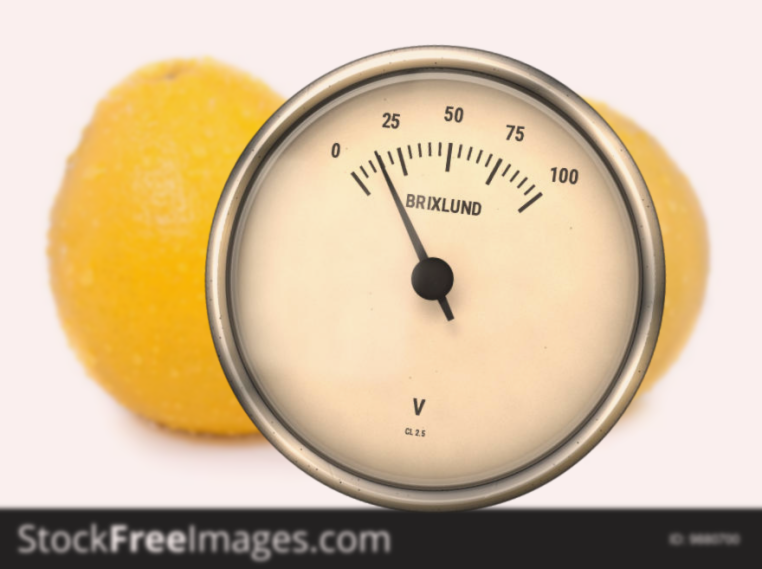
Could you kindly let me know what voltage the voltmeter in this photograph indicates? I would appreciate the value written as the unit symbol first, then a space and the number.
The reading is V 15
